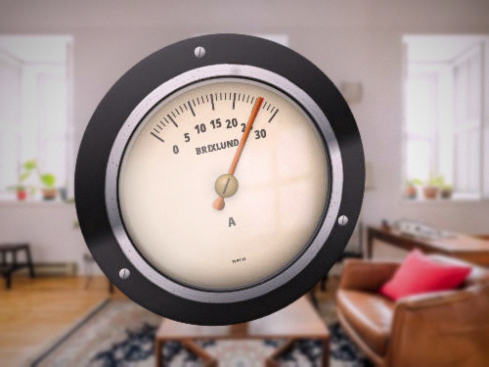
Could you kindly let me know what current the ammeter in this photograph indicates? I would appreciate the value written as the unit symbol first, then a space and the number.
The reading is A 25
